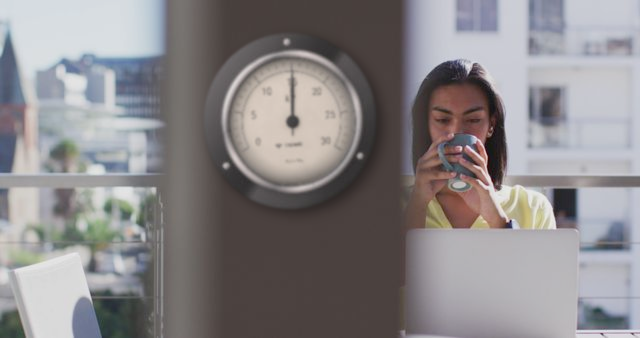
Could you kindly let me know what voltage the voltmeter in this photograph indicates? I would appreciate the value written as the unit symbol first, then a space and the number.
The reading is kV 15
